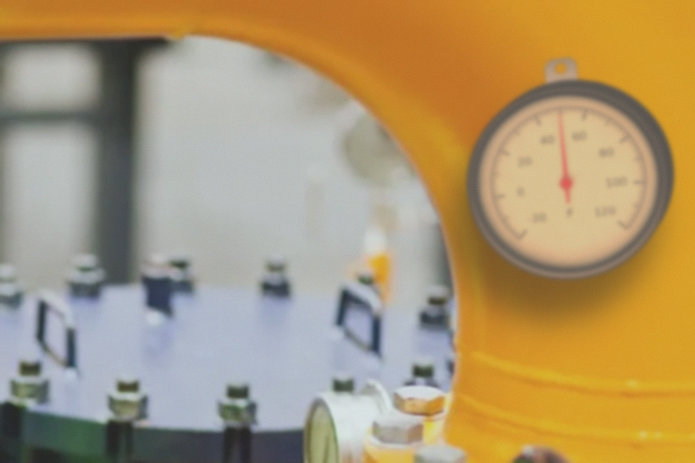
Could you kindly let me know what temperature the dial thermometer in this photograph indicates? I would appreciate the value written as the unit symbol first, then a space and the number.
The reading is °F 50
